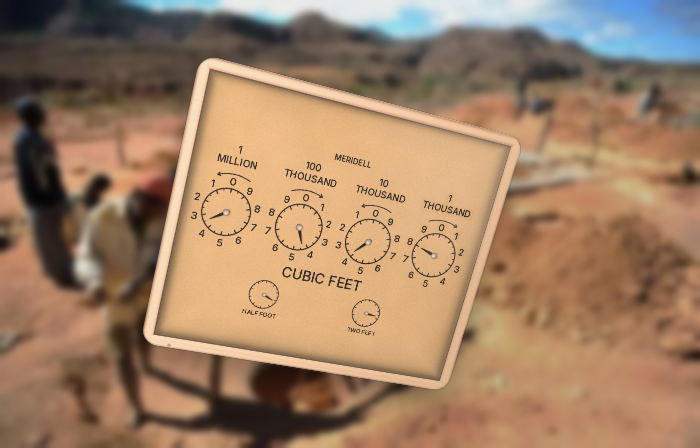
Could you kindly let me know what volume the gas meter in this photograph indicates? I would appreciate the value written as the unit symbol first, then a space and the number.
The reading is ft³ 343800
